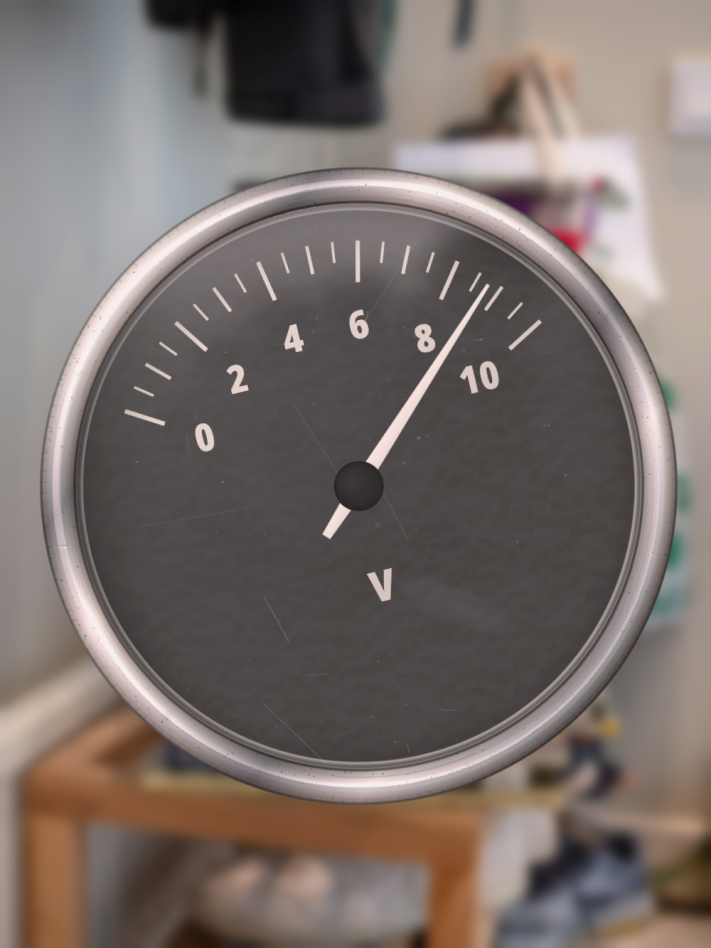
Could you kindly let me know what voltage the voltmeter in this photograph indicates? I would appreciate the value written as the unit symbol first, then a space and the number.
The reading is V 8.75
